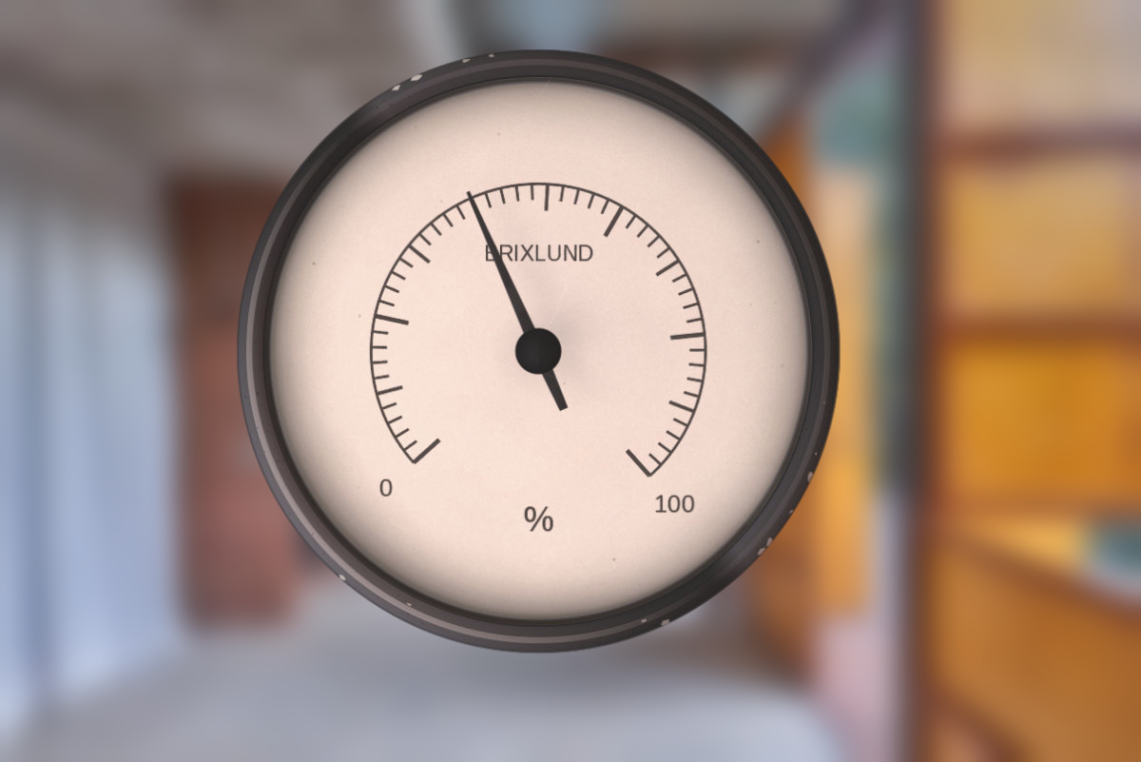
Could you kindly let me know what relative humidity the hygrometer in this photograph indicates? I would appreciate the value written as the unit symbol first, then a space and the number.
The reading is % 40
